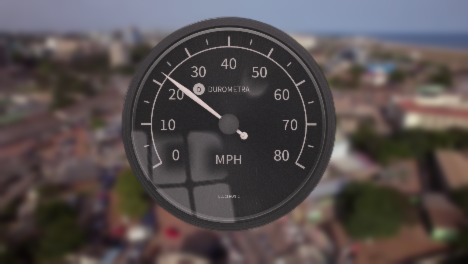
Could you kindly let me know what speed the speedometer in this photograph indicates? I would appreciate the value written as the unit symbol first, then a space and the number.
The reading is mph 22.5
